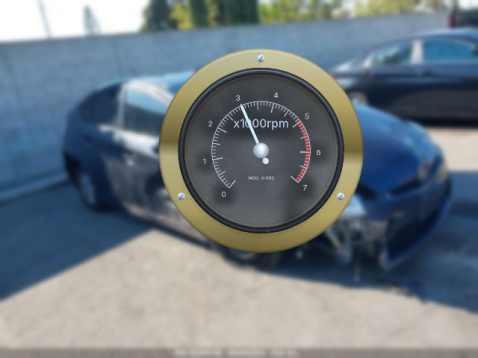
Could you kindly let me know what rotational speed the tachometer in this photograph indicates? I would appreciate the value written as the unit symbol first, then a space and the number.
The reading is rpm 3000
